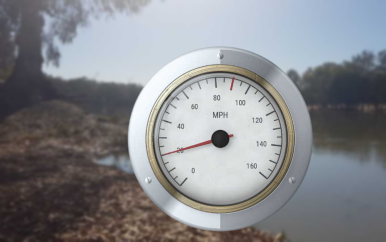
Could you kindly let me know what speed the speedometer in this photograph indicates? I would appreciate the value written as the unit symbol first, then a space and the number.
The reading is mph 20
